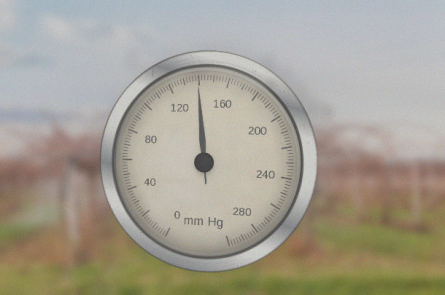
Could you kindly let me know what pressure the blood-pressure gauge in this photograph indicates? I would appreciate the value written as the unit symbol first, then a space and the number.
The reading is mmHg 140
